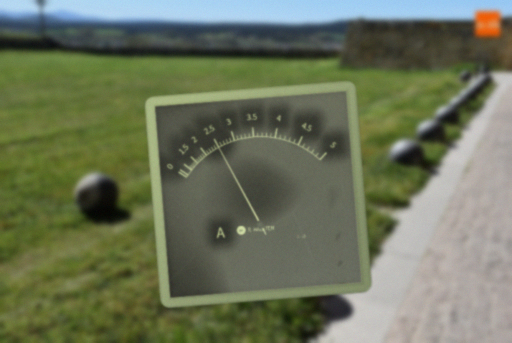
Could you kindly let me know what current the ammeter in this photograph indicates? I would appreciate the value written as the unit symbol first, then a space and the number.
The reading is A 2.5
